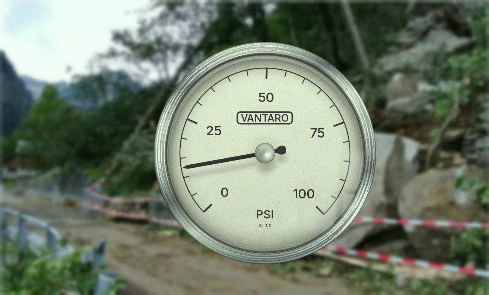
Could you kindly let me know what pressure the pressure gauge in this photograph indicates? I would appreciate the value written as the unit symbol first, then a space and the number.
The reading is psi 12.5
